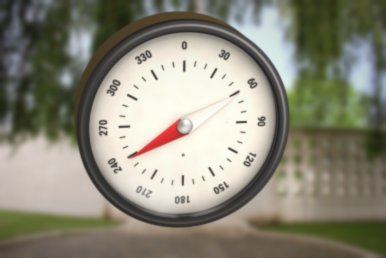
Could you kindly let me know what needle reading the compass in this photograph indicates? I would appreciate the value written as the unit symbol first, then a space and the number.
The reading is ° 240
